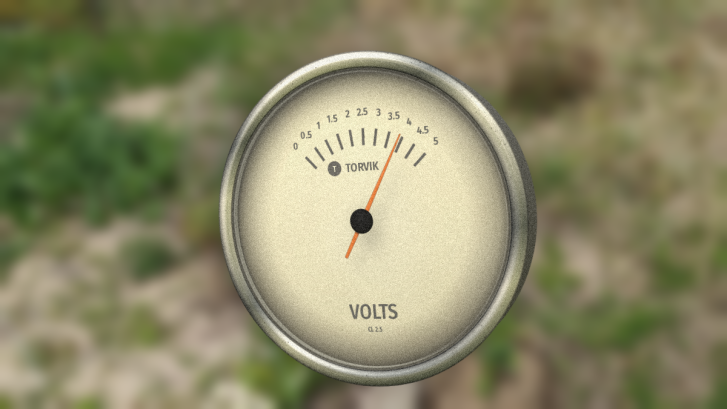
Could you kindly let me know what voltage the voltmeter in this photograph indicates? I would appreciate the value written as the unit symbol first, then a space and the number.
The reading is V 4
